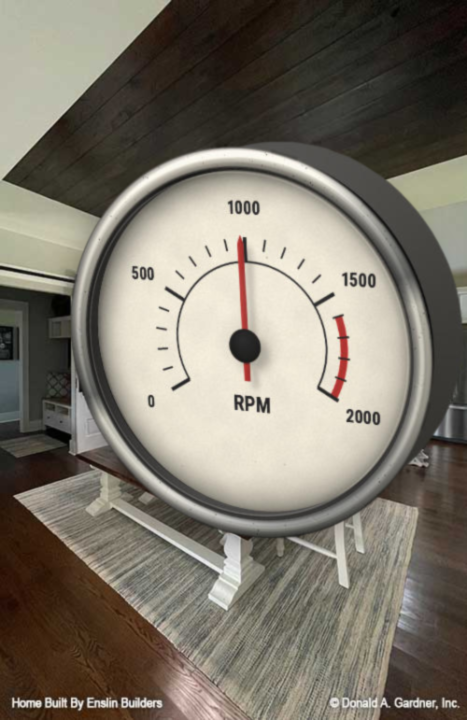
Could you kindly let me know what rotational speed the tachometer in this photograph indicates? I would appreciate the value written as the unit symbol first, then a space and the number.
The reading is rpm 1000
